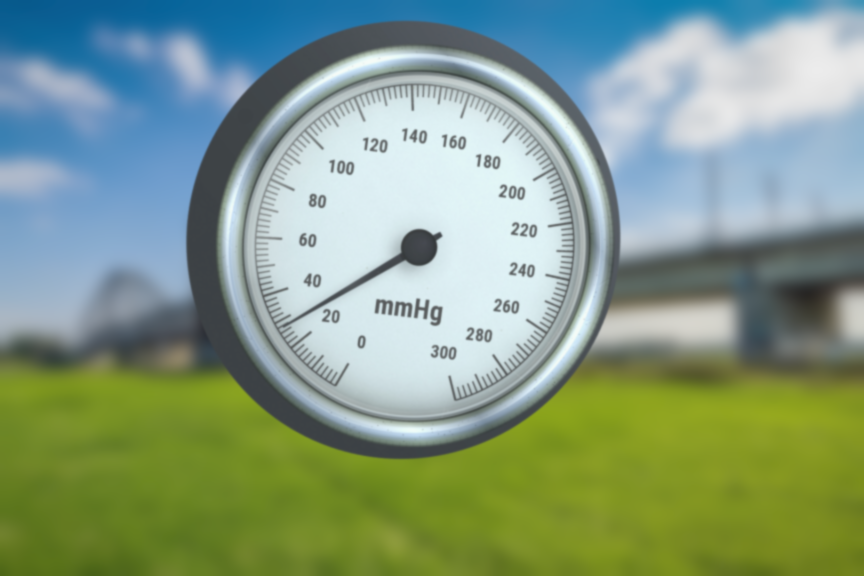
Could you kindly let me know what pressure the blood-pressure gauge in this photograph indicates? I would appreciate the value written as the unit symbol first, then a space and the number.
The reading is mmHg 28
